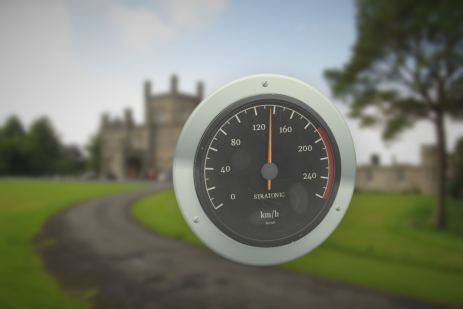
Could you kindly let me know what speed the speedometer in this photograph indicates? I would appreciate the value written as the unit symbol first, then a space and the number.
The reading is km/h 135
